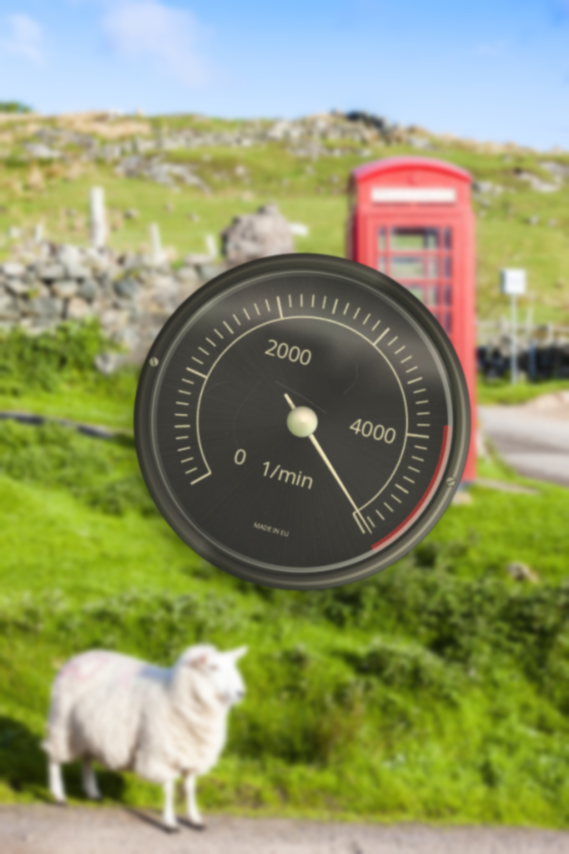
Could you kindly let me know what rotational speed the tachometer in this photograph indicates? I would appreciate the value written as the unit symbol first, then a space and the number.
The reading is rpm 4950
